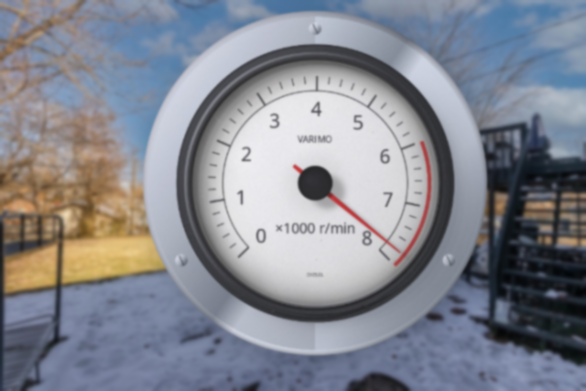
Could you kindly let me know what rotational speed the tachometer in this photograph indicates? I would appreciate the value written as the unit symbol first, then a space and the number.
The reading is rpm 7800
